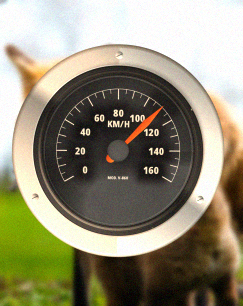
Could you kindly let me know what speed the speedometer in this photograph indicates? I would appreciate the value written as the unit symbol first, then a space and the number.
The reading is km/h 110
